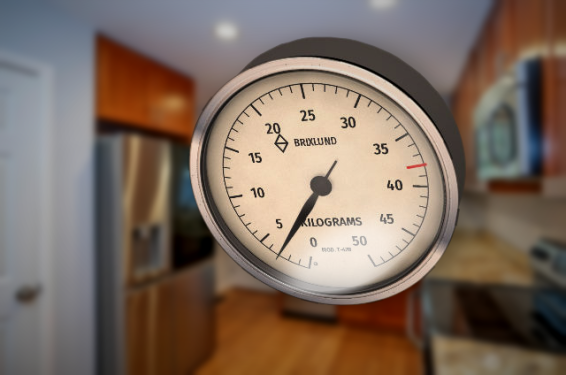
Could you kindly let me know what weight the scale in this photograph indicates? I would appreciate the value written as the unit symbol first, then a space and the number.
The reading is kg 3
